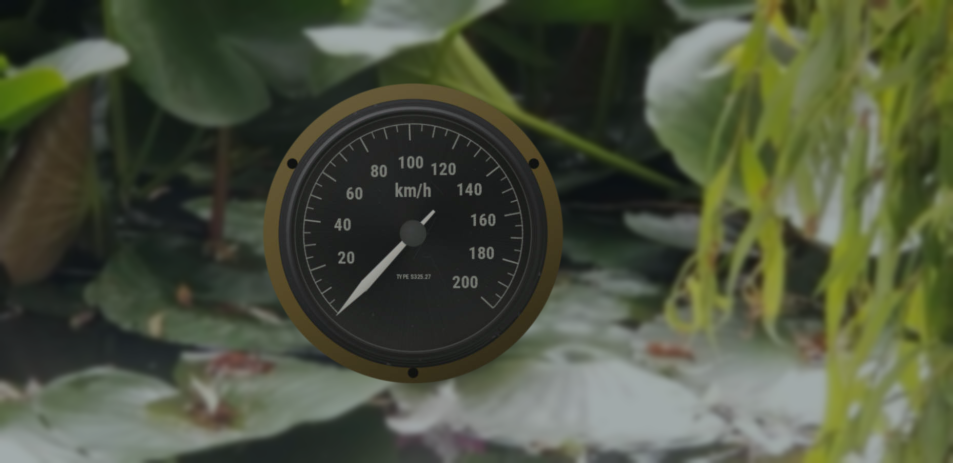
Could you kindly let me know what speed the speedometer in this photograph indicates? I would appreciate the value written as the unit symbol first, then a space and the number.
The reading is km/h 0
